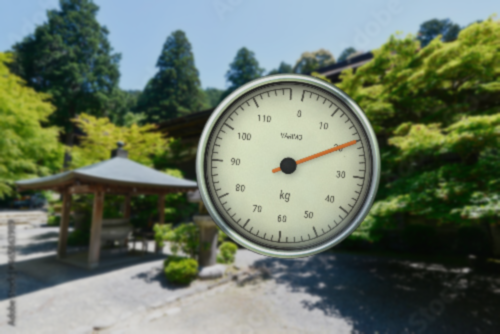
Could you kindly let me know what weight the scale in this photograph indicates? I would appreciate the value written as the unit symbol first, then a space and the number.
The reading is kg 20
